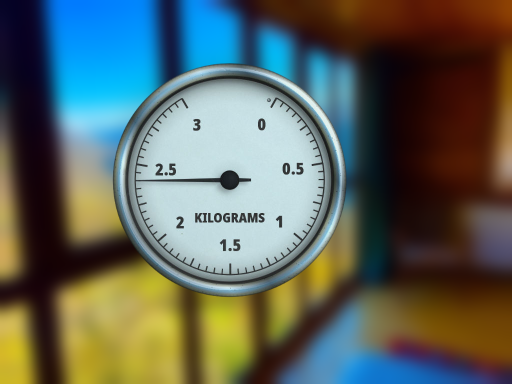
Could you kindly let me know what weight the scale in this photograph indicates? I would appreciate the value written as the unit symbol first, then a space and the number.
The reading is kg 2.4
